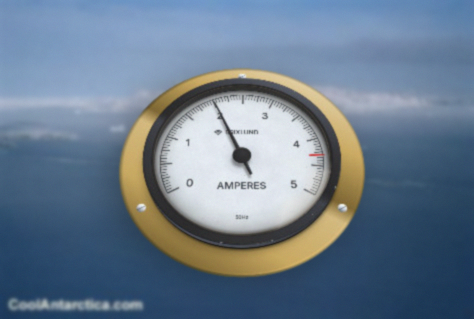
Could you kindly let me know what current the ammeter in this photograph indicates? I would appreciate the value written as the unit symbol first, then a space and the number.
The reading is A 2
